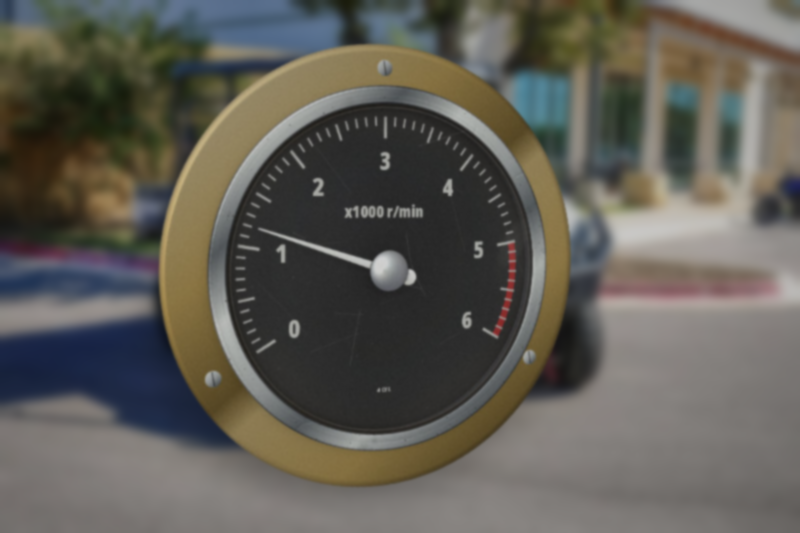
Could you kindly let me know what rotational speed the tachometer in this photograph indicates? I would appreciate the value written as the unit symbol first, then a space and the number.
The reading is rpm 1200
